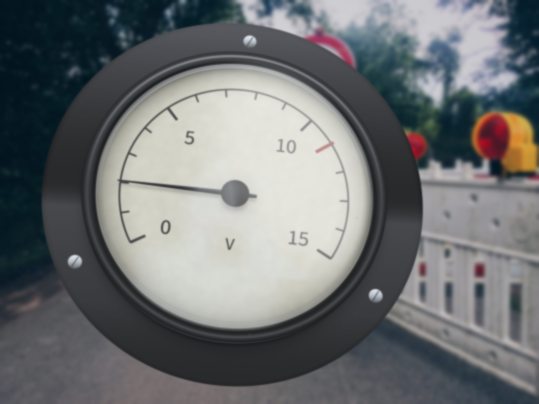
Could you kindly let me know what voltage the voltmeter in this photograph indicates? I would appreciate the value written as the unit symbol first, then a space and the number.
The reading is V 2
